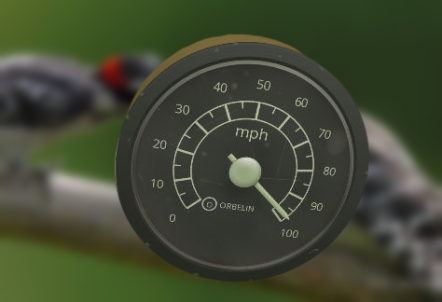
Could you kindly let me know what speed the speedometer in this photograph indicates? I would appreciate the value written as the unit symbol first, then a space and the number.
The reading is mph 97.5
